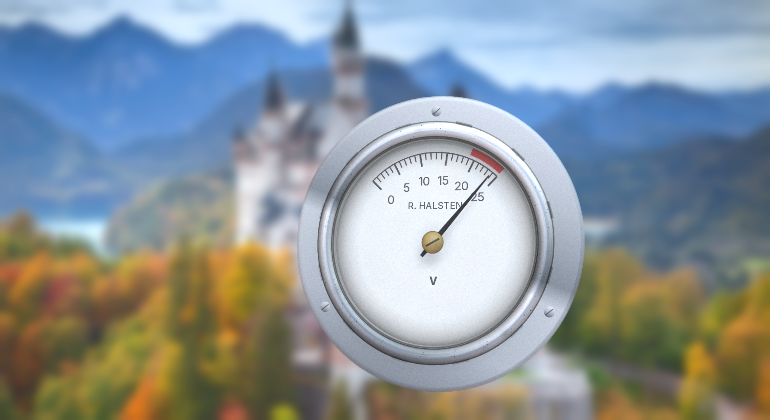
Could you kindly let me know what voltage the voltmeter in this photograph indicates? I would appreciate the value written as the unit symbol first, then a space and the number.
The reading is V 24
